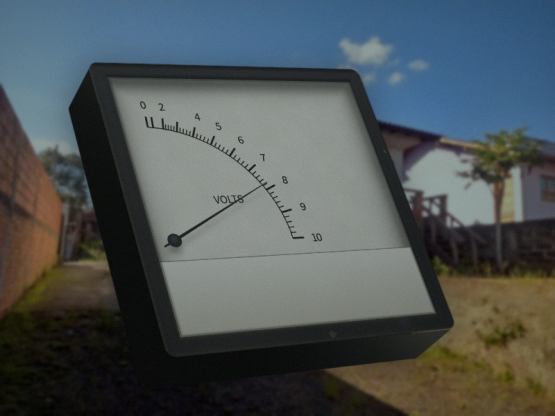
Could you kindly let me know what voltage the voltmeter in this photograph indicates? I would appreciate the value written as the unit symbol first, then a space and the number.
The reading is V 7.8
